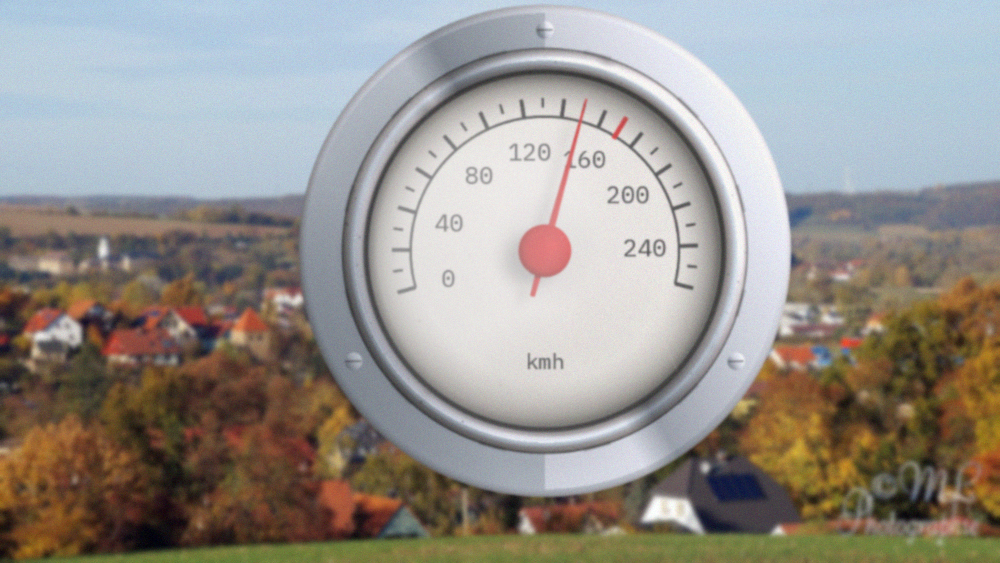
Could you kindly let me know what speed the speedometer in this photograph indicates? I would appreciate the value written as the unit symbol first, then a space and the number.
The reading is km/h 150
